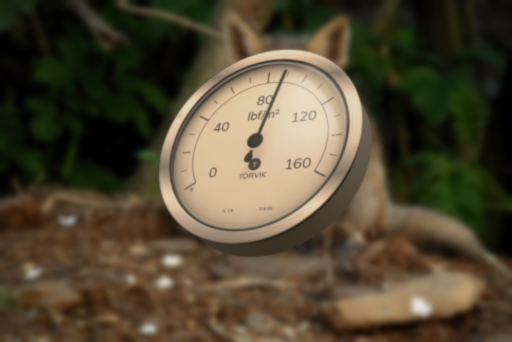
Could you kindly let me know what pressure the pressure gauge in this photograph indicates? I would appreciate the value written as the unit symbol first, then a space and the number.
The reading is psi 90
